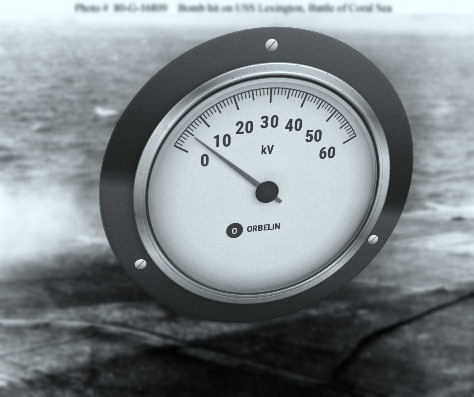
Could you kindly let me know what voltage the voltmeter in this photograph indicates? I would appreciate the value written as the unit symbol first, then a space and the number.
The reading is kV 5
